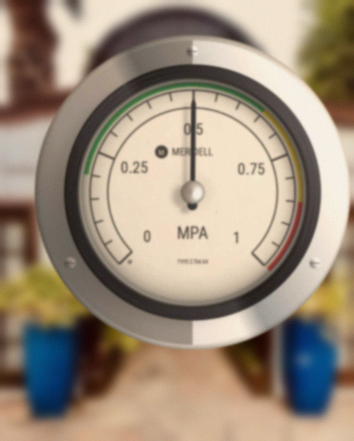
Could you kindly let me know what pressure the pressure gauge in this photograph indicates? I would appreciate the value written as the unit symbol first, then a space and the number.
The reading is MPa 0.5
